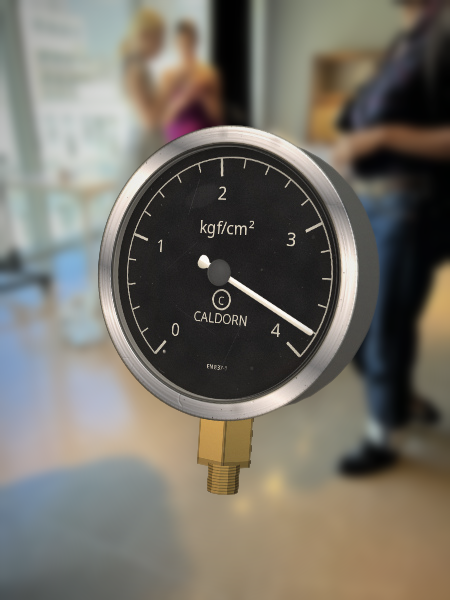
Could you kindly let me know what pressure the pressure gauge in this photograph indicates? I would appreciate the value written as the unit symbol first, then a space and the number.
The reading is kg/cm² 3.8
